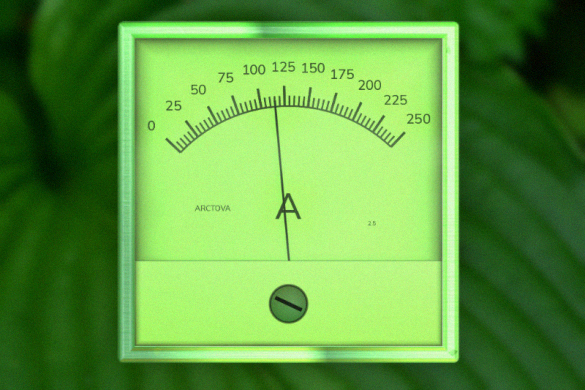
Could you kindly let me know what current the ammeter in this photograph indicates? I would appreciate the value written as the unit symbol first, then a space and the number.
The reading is A 115
